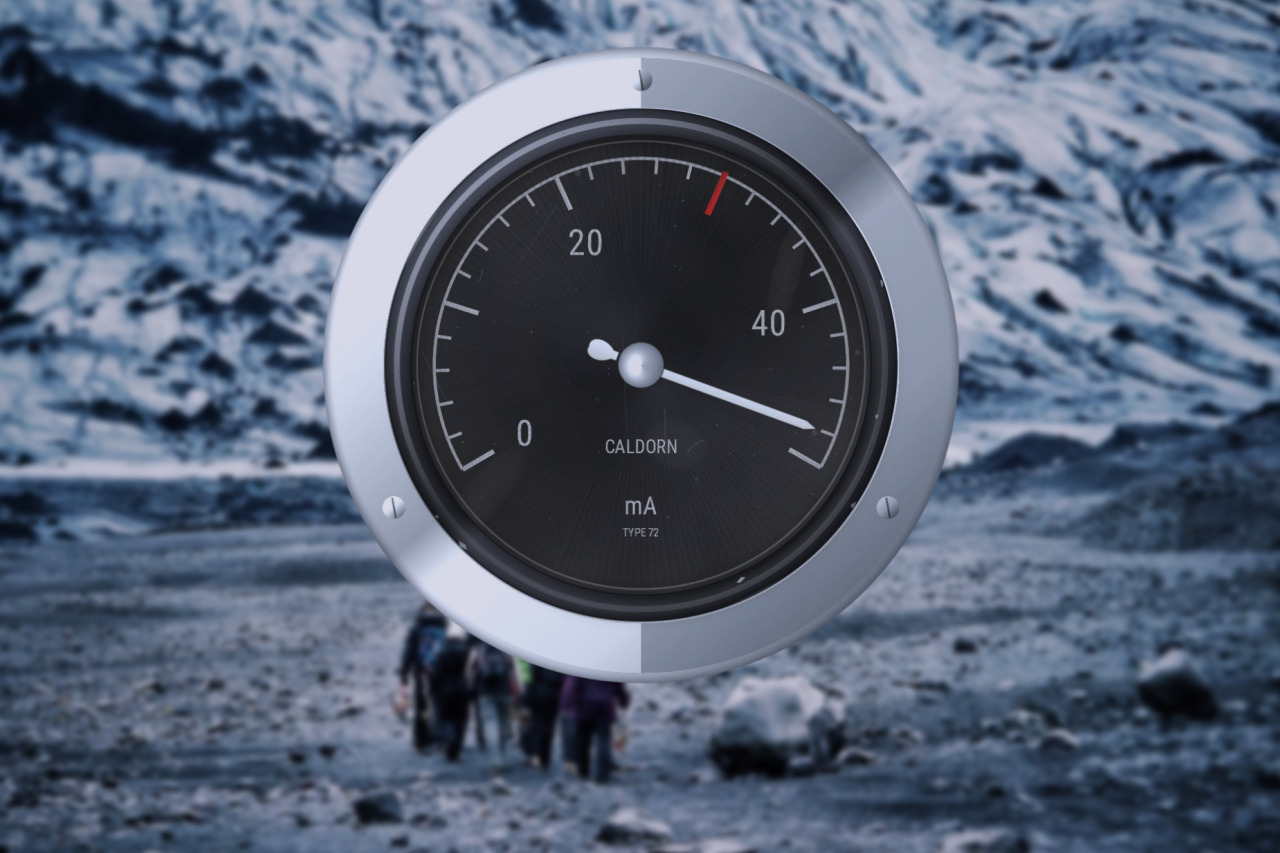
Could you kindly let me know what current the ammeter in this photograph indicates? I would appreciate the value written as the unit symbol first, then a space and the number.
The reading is mA 48
